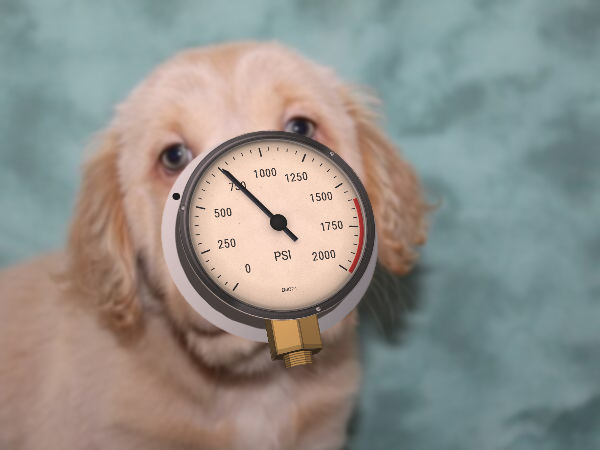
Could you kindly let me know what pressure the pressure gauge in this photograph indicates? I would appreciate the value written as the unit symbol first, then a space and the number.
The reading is psi 750
